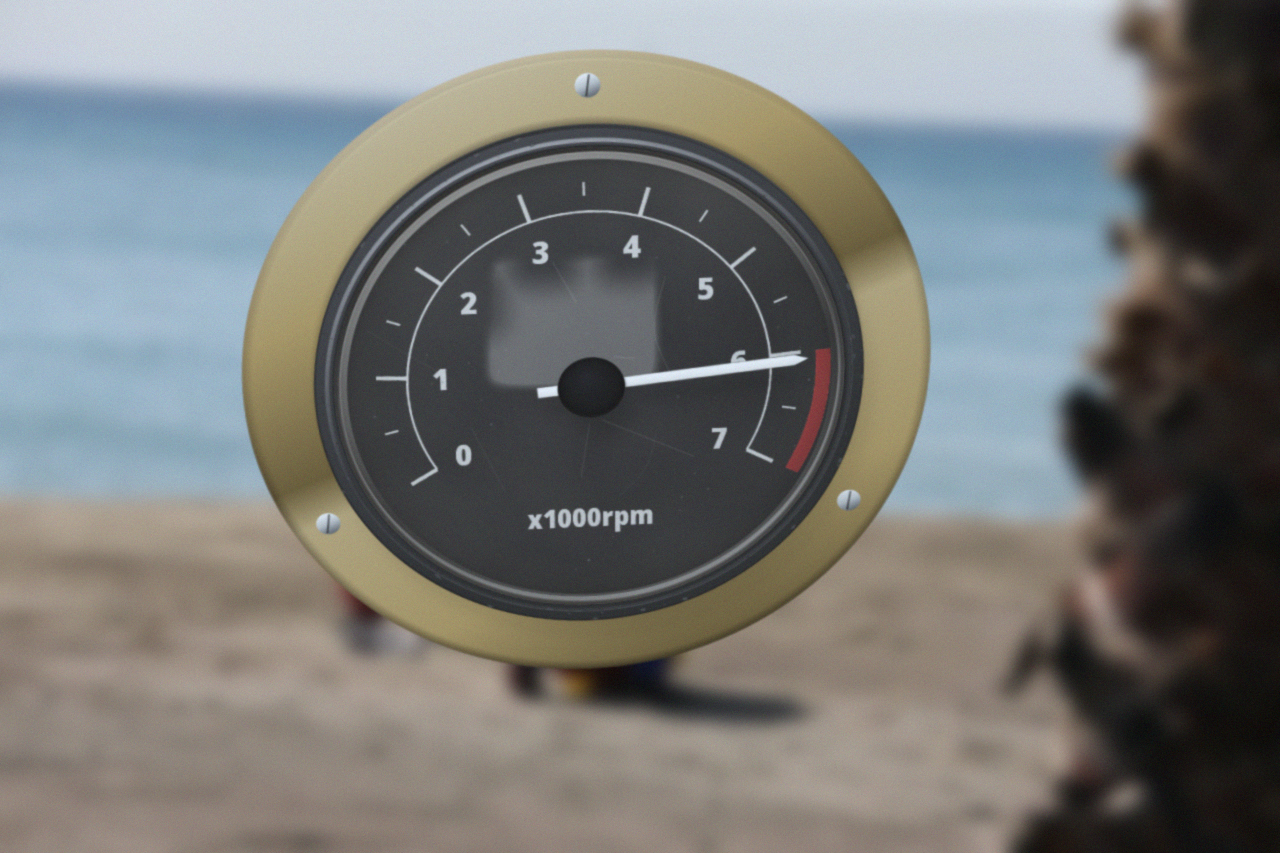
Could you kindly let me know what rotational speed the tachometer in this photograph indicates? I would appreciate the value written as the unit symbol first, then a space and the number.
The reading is rpm 6000
